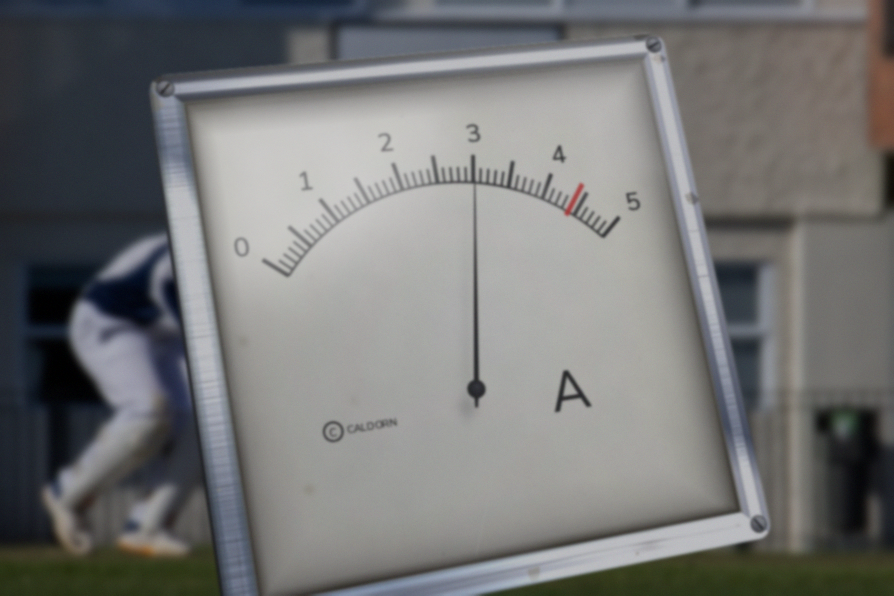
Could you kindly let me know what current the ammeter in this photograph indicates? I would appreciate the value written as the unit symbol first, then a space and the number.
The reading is A 3
